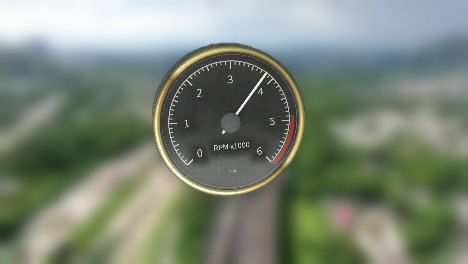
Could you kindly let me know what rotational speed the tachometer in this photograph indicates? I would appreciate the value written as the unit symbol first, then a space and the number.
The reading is rpm 3800
